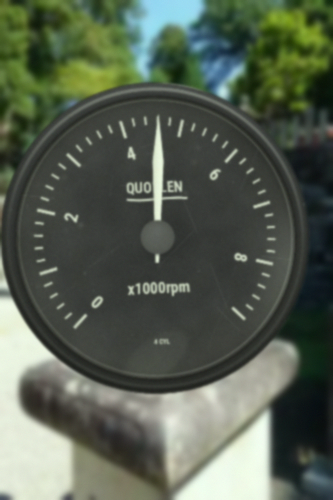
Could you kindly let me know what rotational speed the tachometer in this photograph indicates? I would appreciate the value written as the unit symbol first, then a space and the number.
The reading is rpm 4600
